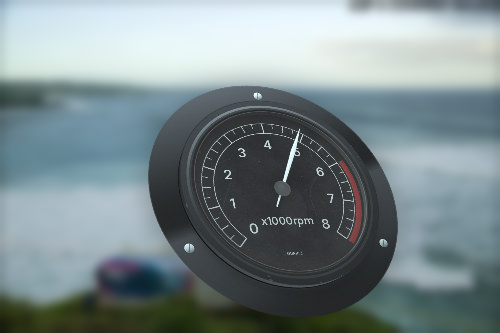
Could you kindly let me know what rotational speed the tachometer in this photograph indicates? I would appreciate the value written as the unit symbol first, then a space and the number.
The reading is rpm 4875
